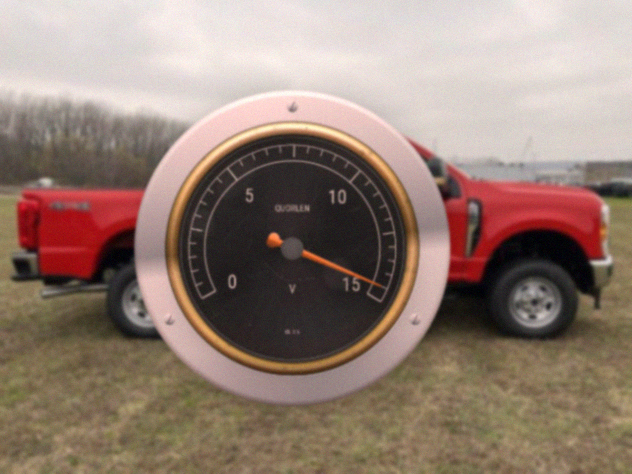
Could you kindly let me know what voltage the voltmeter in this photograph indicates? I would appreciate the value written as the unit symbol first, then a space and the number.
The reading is V 14.5
